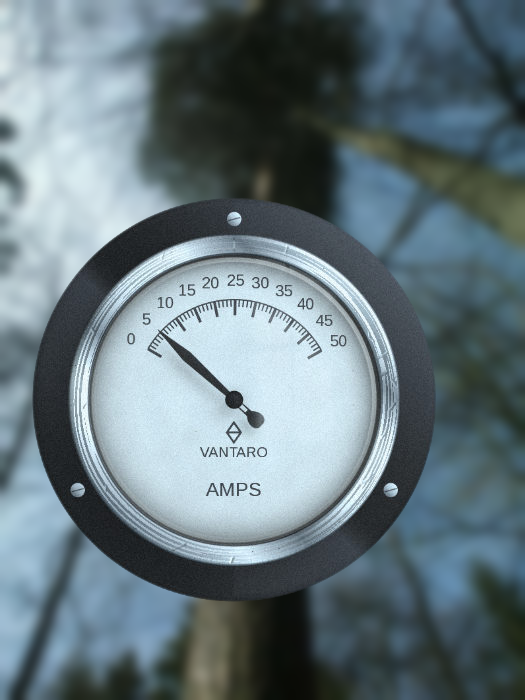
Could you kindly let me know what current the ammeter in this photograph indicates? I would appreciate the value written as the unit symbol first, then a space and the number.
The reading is A 5
